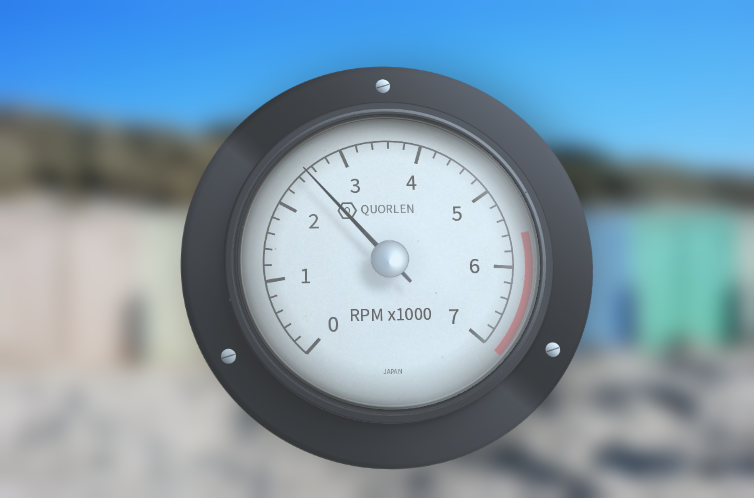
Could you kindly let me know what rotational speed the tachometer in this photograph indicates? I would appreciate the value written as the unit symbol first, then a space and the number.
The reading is rpm 2500
